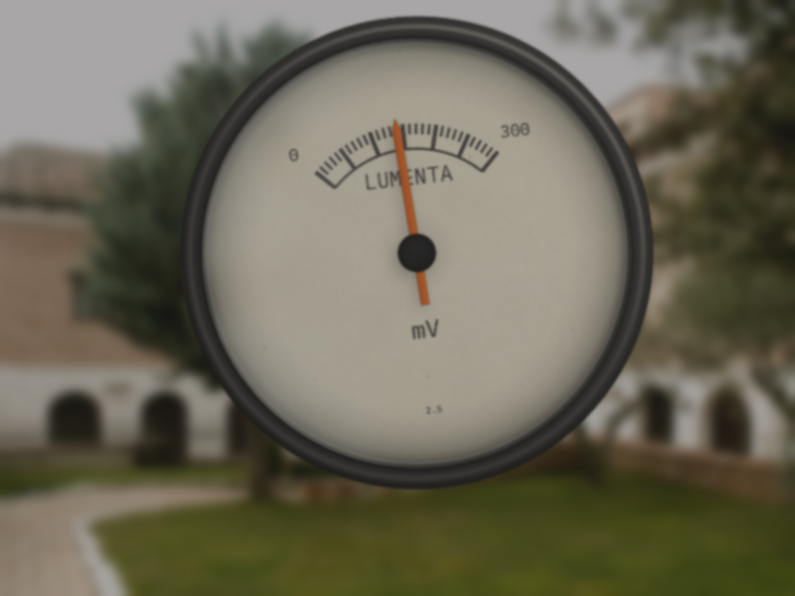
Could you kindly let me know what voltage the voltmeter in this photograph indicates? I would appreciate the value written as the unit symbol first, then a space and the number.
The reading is mV 140
